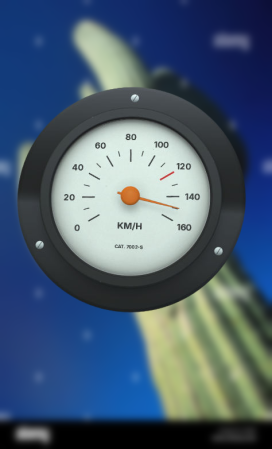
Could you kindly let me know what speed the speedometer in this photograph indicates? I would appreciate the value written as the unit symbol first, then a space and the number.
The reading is km/h 150
